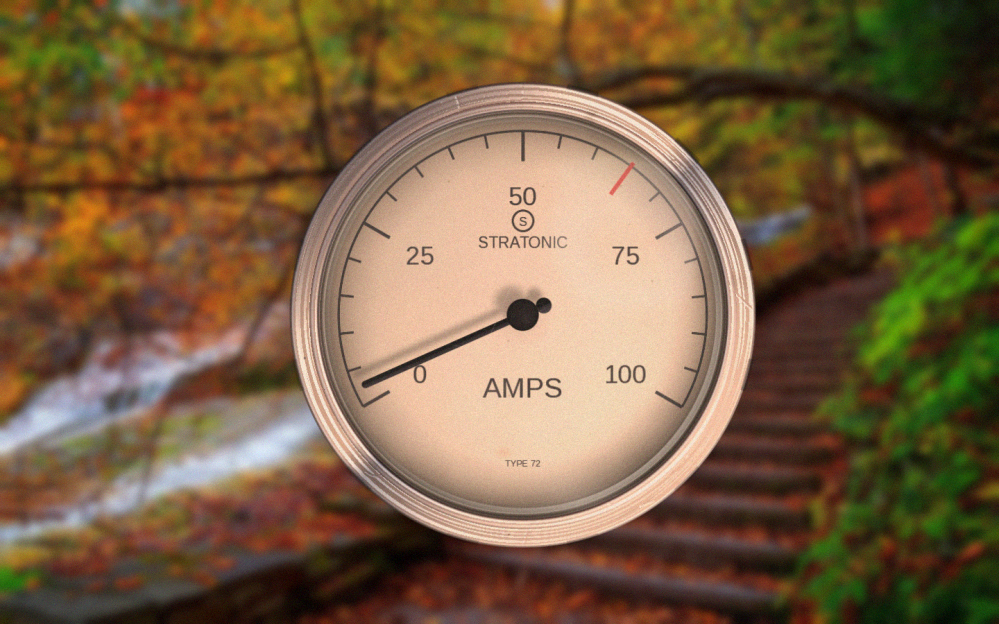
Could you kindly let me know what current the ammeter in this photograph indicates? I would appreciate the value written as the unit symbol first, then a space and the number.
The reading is A 2.5
